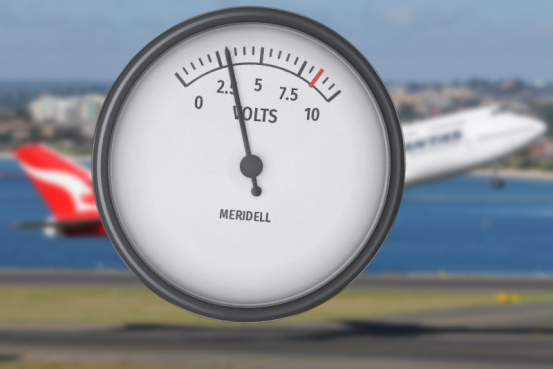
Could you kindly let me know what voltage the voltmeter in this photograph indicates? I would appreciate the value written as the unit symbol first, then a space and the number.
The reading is V 3
